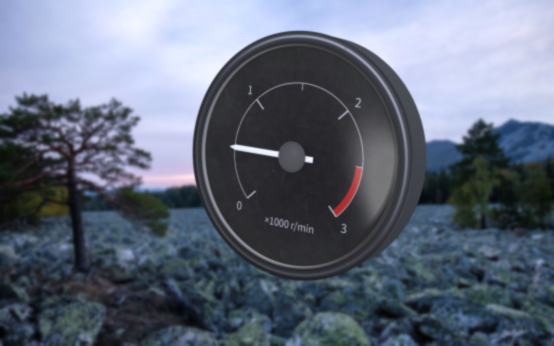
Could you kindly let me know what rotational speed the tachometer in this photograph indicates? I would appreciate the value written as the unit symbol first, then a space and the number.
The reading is rpm 500
